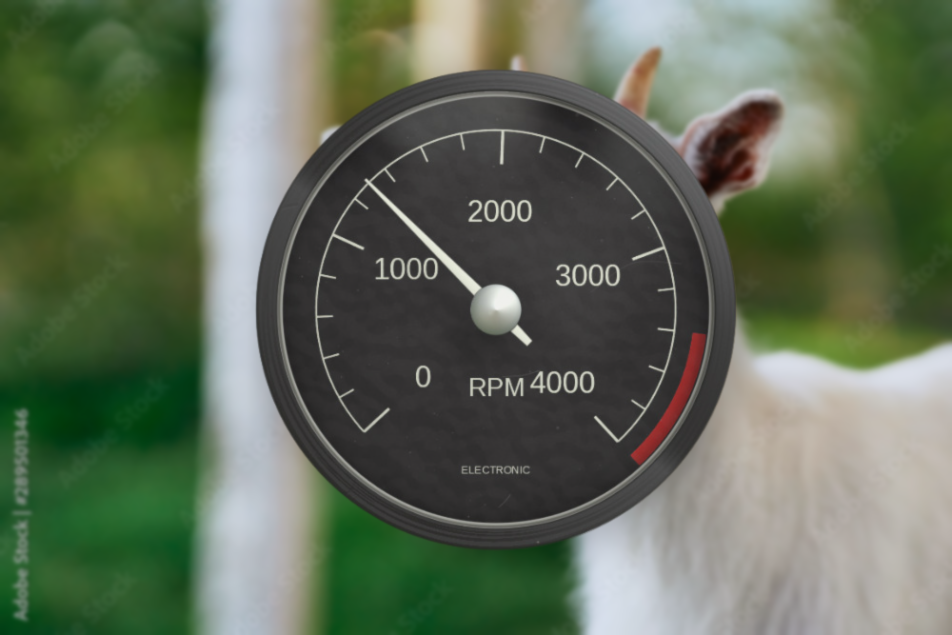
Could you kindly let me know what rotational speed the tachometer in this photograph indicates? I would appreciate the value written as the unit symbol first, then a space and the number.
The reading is rpm 1300
